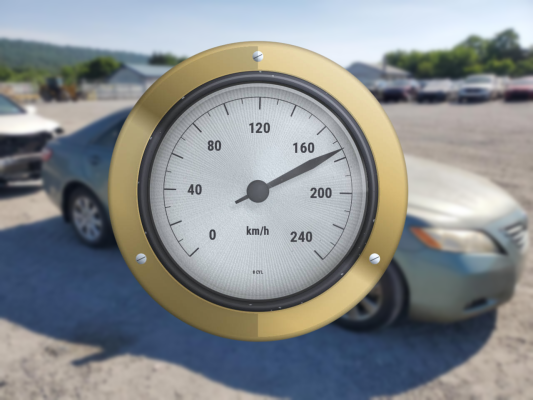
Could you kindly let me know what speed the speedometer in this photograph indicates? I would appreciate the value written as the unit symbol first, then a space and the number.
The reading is km/h 175
